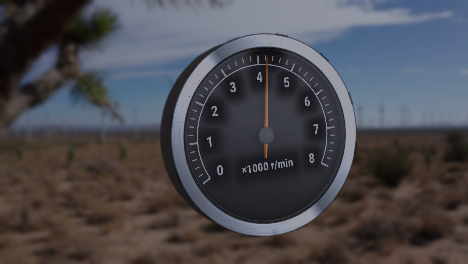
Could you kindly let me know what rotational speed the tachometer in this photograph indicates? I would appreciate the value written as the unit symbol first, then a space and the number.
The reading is rpm 4200
